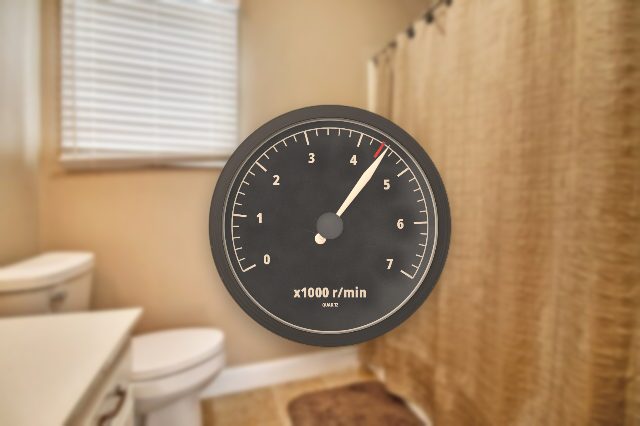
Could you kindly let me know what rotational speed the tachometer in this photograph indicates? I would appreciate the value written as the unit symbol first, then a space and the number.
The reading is rpm 4500
